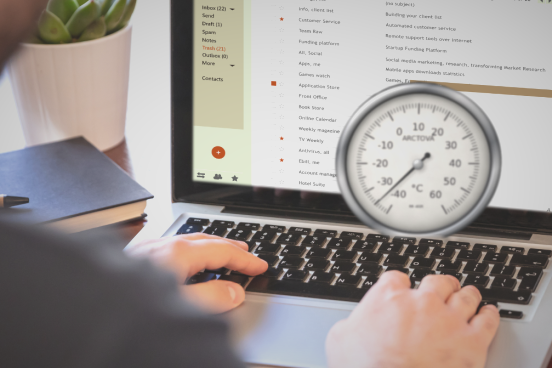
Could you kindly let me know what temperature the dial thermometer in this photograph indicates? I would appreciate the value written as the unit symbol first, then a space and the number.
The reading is °C -35
